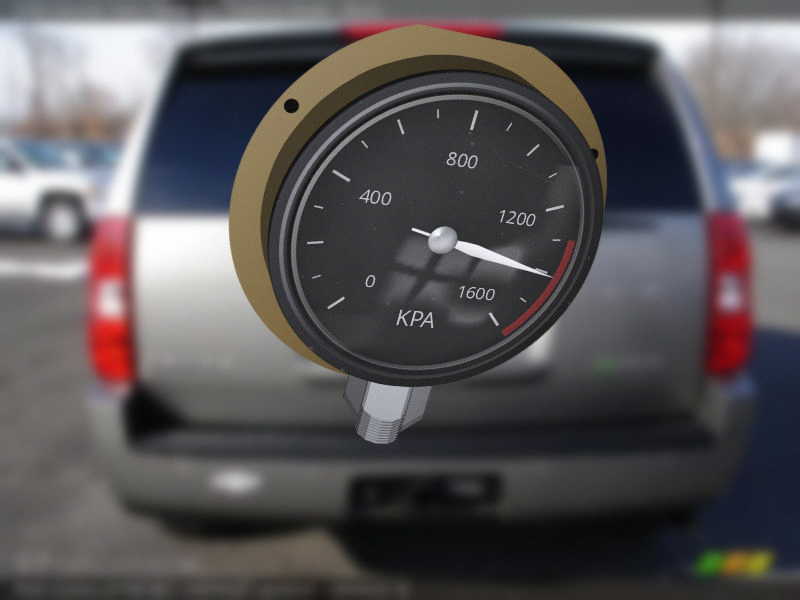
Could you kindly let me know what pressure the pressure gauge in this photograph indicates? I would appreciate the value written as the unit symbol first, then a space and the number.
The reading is kPa 1400
